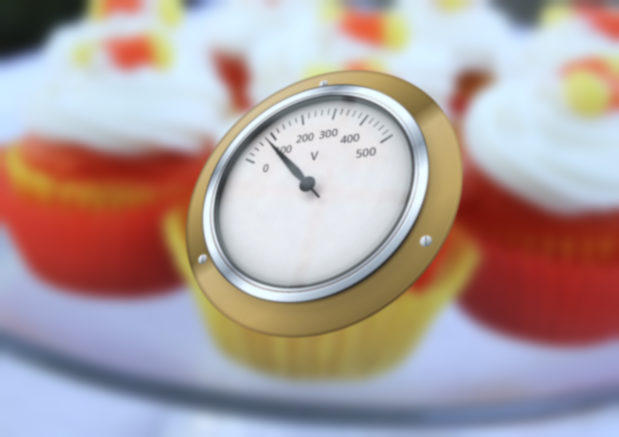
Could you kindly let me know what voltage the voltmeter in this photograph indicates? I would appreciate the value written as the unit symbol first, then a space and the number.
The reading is V 80
